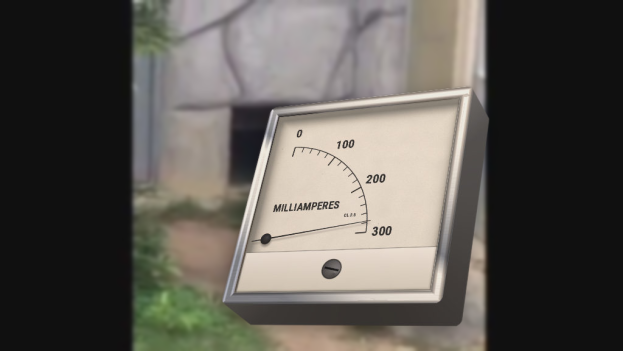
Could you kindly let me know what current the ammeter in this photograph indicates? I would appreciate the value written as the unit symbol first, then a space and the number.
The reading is mA 280
